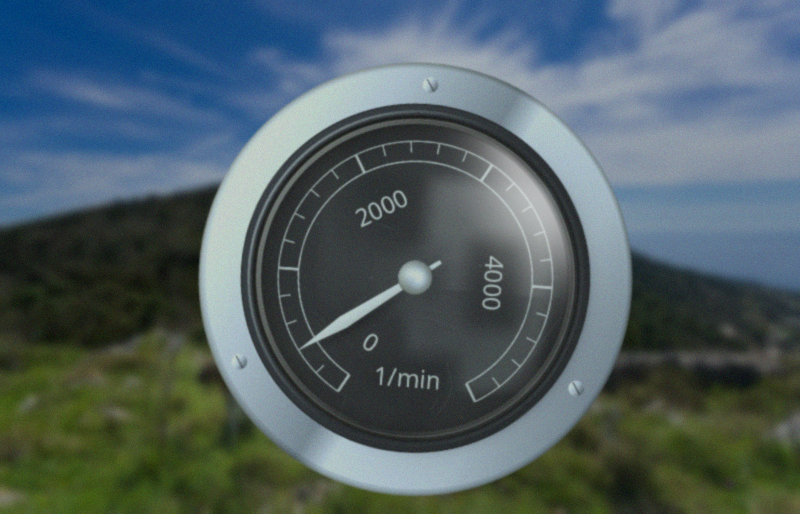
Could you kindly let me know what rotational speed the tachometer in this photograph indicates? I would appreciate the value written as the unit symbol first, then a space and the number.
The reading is rpm 400
